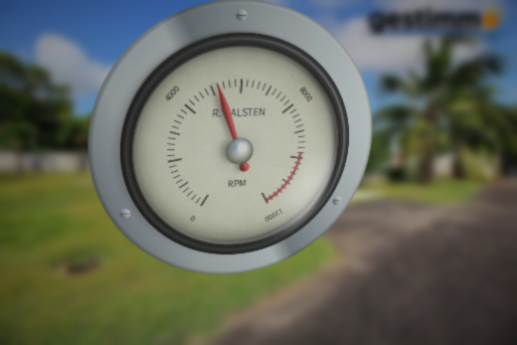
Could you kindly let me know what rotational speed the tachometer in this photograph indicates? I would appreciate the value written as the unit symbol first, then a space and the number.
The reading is rpm 5200
